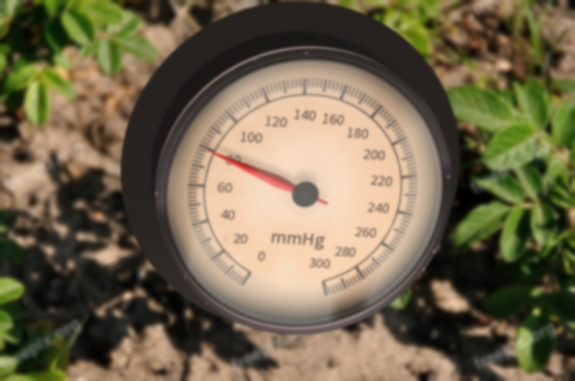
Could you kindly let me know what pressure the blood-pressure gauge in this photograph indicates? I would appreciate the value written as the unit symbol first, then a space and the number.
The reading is mmHg 80
